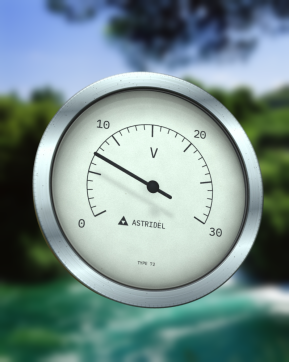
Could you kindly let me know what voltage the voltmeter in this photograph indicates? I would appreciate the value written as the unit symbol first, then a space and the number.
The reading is V 7
